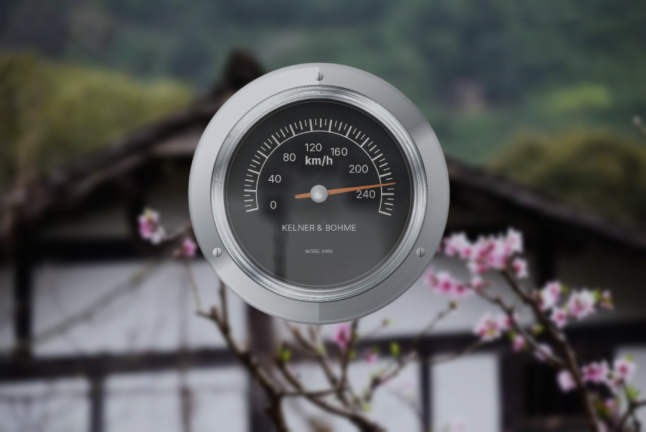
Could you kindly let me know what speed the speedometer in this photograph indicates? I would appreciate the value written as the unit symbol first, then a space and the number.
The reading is km/h 230
